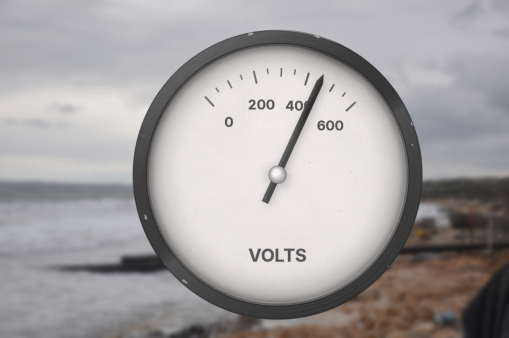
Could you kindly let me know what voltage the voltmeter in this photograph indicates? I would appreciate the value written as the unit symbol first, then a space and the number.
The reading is V 450
